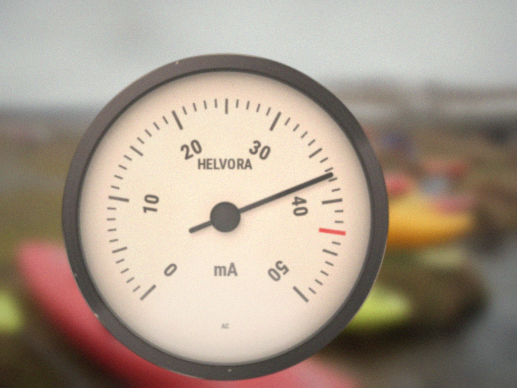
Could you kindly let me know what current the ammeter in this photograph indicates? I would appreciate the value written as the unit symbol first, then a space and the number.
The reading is mA 37.5
